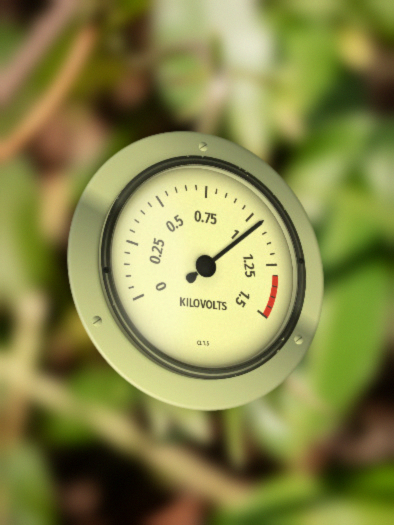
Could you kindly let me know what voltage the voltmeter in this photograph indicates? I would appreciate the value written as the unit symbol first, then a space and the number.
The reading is kV 1.05
